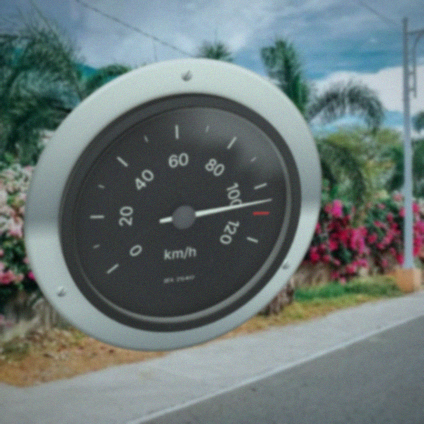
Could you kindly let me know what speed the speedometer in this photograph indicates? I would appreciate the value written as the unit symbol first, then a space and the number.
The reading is km/h 105
